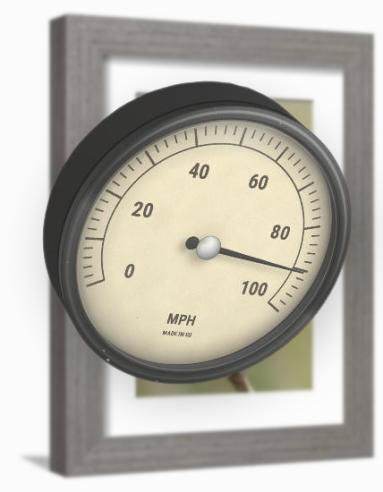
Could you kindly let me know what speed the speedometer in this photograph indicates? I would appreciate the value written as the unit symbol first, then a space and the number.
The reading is mph 90
